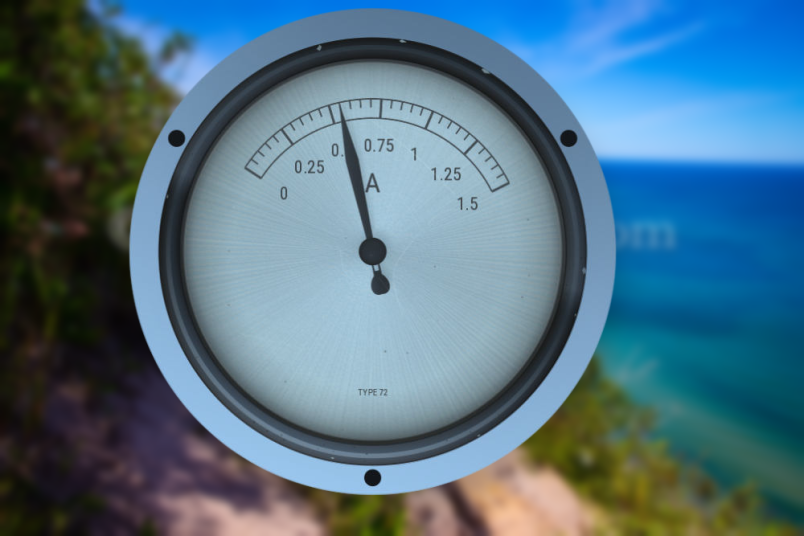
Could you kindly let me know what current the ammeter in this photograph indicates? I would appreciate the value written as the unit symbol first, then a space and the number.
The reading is A 0.55
